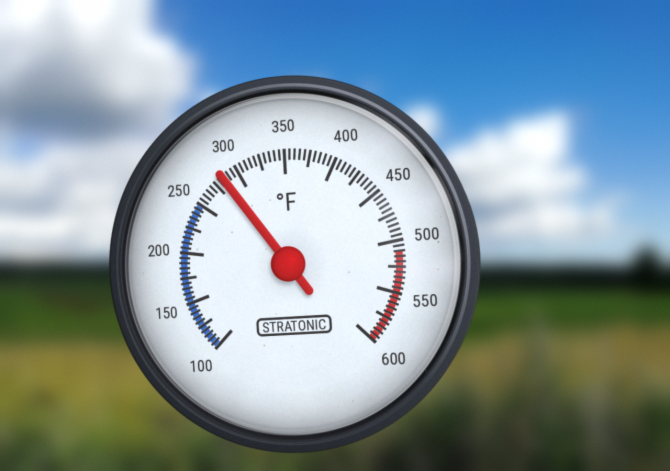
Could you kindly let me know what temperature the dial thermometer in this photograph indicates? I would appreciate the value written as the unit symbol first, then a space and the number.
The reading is °F 285
